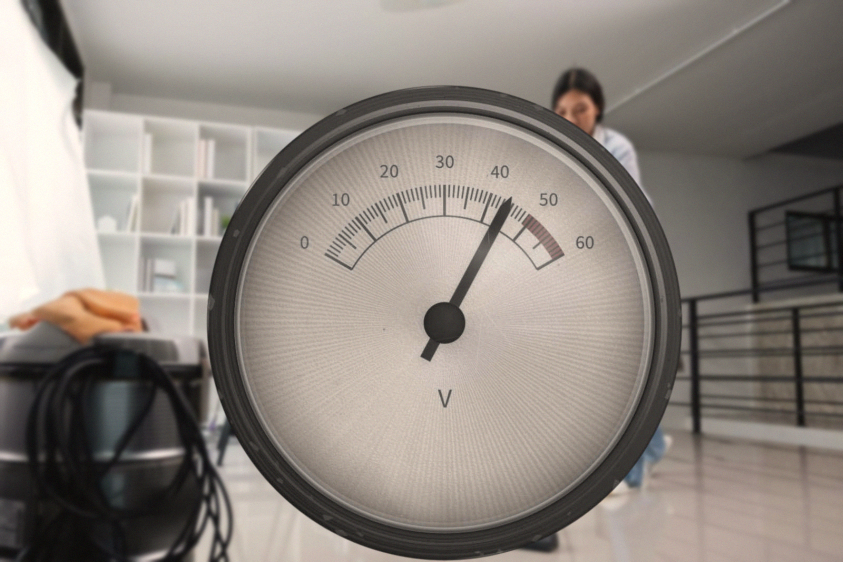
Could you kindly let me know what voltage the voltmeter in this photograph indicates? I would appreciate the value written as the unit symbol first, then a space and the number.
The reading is V 44
